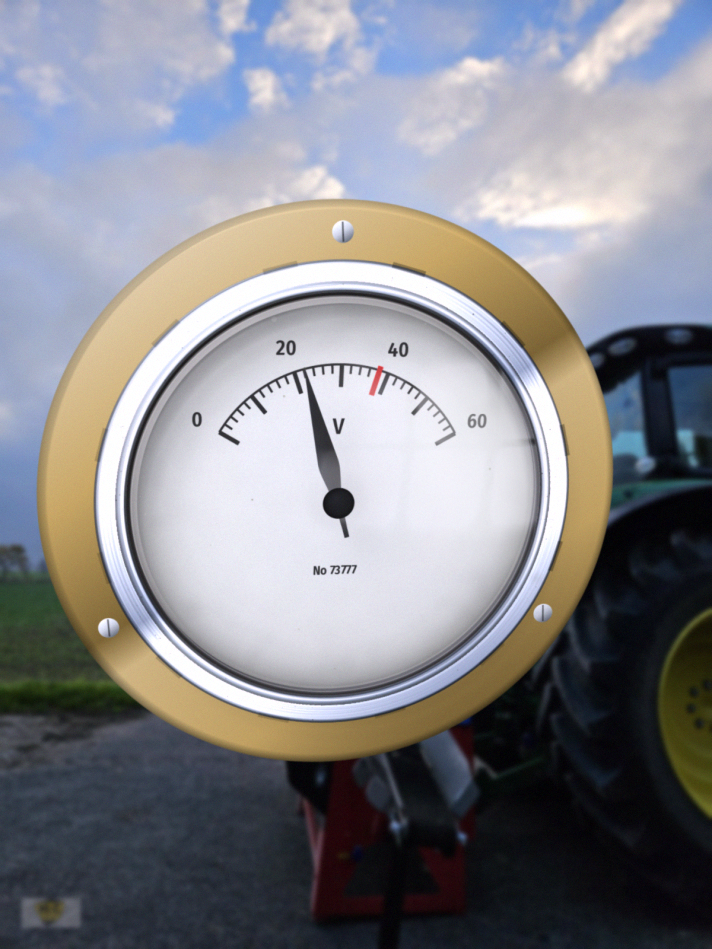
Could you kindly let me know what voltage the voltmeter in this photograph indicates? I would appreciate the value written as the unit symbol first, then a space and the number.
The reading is V 22
